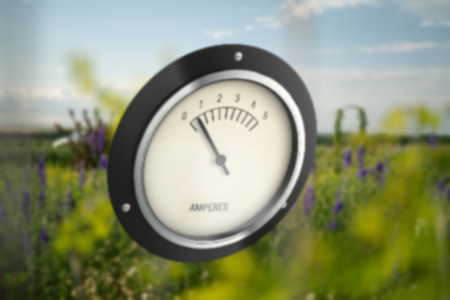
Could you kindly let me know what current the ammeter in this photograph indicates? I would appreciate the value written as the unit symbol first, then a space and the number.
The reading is A 0.5
